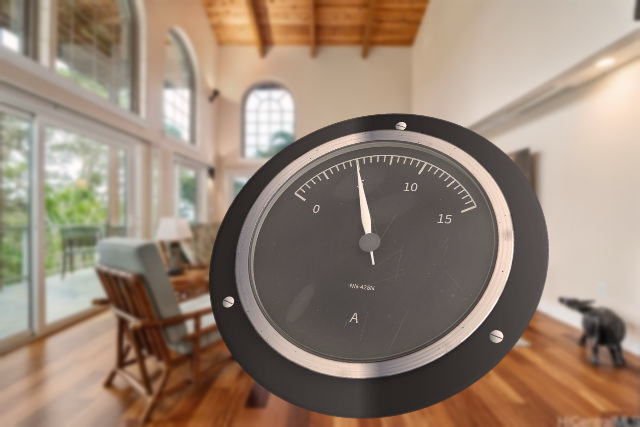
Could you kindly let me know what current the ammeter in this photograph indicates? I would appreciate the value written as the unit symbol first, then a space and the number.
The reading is A 5
